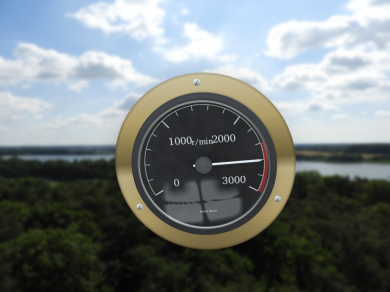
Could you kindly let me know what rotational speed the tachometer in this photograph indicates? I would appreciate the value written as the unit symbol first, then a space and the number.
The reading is rpm 2600
